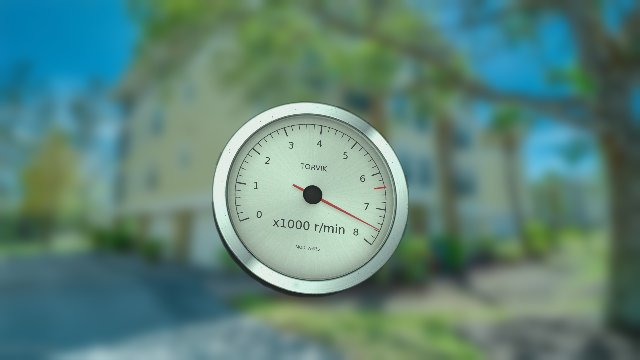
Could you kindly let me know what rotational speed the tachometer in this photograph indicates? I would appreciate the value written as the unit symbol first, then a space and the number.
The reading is rpm 7600
